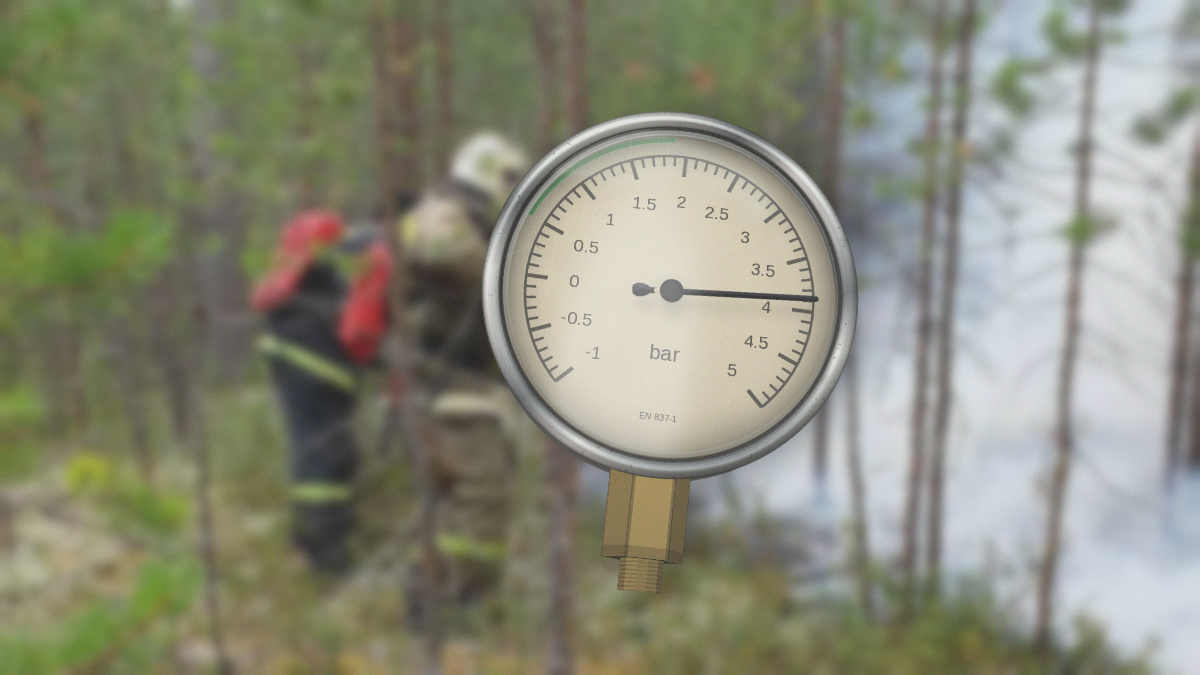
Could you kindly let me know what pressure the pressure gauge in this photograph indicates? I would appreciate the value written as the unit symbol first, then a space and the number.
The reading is bar 3.9
